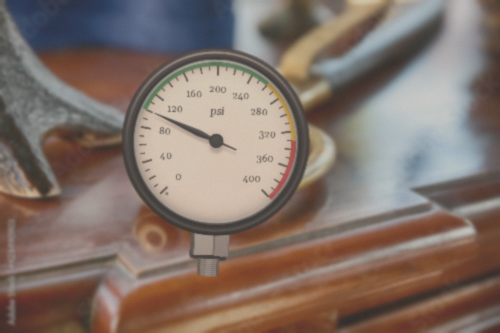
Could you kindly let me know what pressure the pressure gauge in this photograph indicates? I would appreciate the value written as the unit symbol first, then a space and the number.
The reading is psi 100
